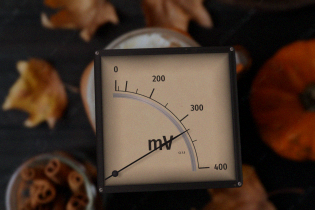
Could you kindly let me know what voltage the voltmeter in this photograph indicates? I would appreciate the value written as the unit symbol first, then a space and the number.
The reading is mV 325
